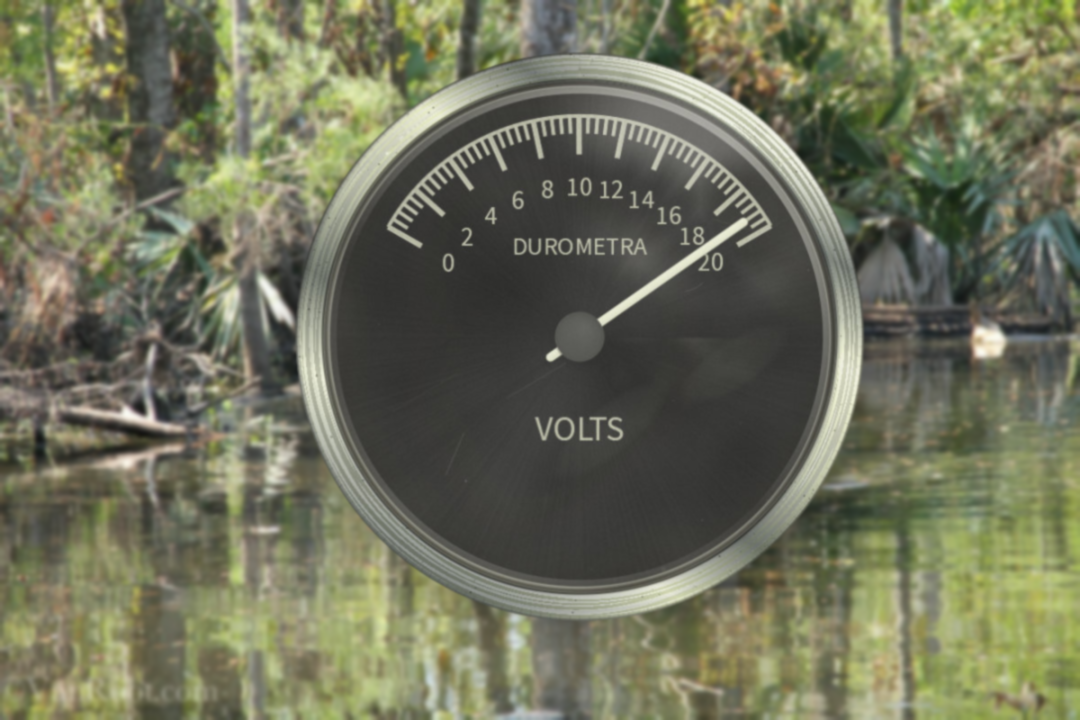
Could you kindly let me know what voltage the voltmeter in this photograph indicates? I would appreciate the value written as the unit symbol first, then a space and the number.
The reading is V 19.2
